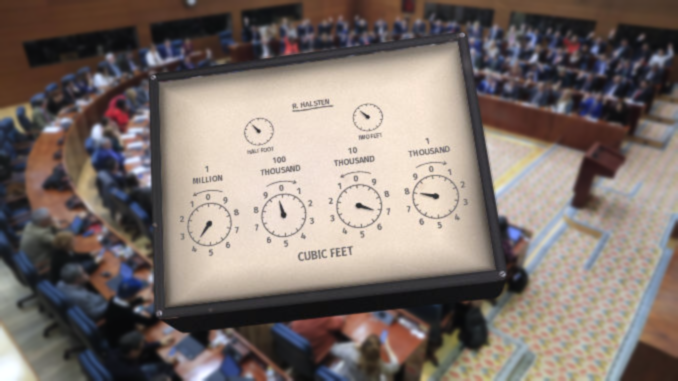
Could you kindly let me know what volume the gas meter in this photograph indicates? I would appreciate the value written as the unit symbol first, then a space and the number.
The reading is ft³ 396800
